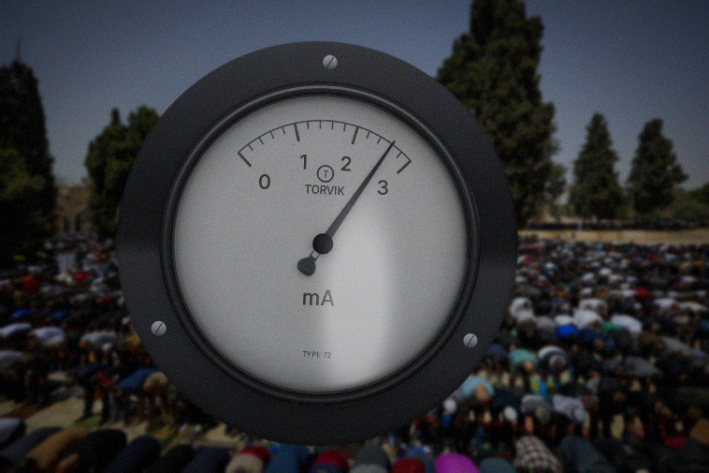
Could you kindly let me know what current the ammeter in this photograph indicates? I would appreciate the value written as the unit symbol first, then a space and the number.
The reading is mA 2.6
